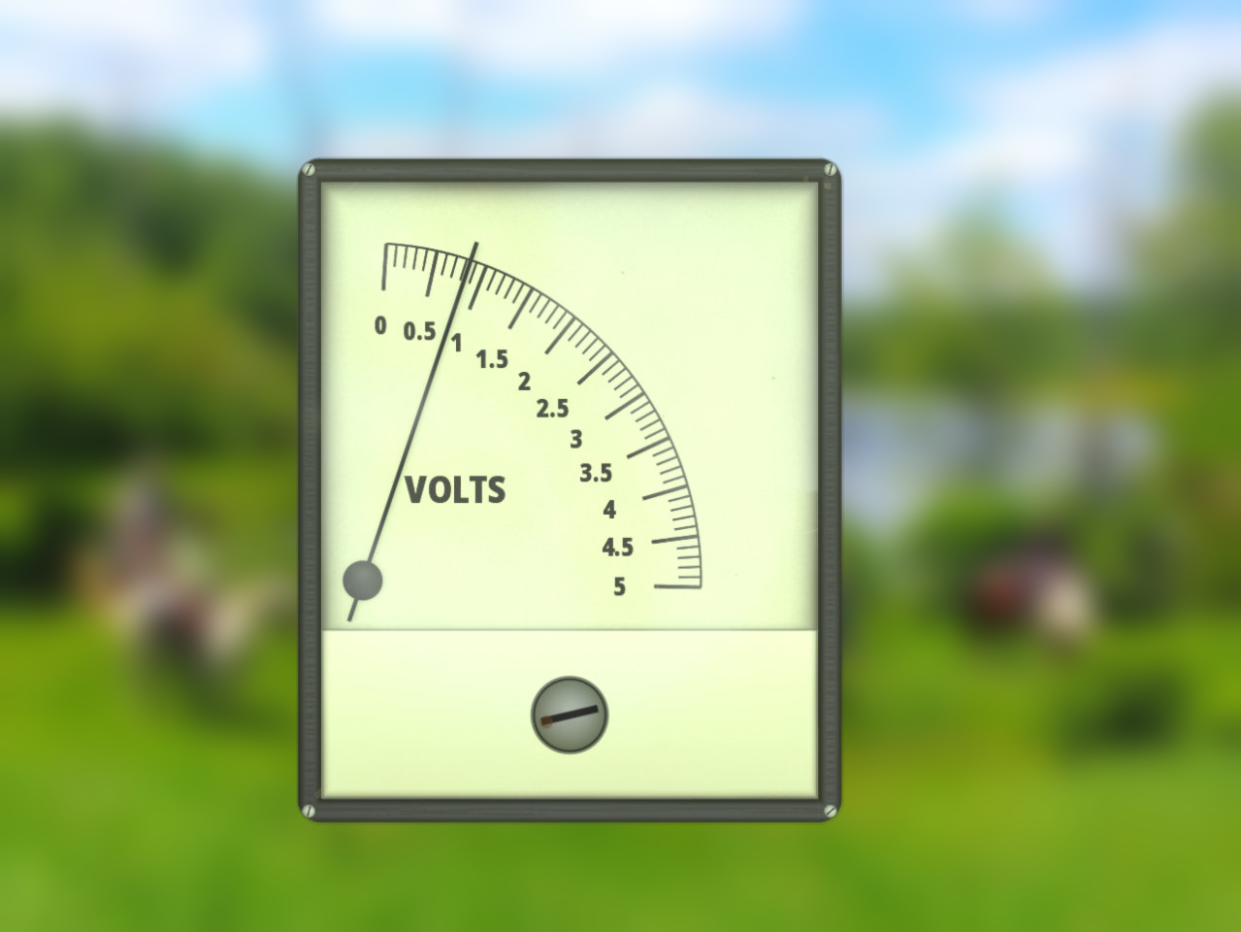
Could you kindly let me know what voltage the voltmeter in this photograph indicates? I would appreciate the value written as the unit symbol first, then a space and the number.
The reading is V 0.85
